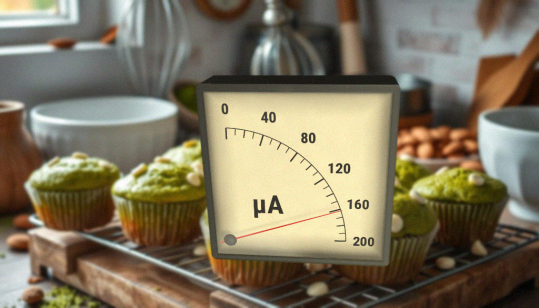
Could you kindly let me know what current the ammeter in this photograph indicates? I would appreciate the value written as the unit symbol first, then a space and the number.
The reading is µA 160
